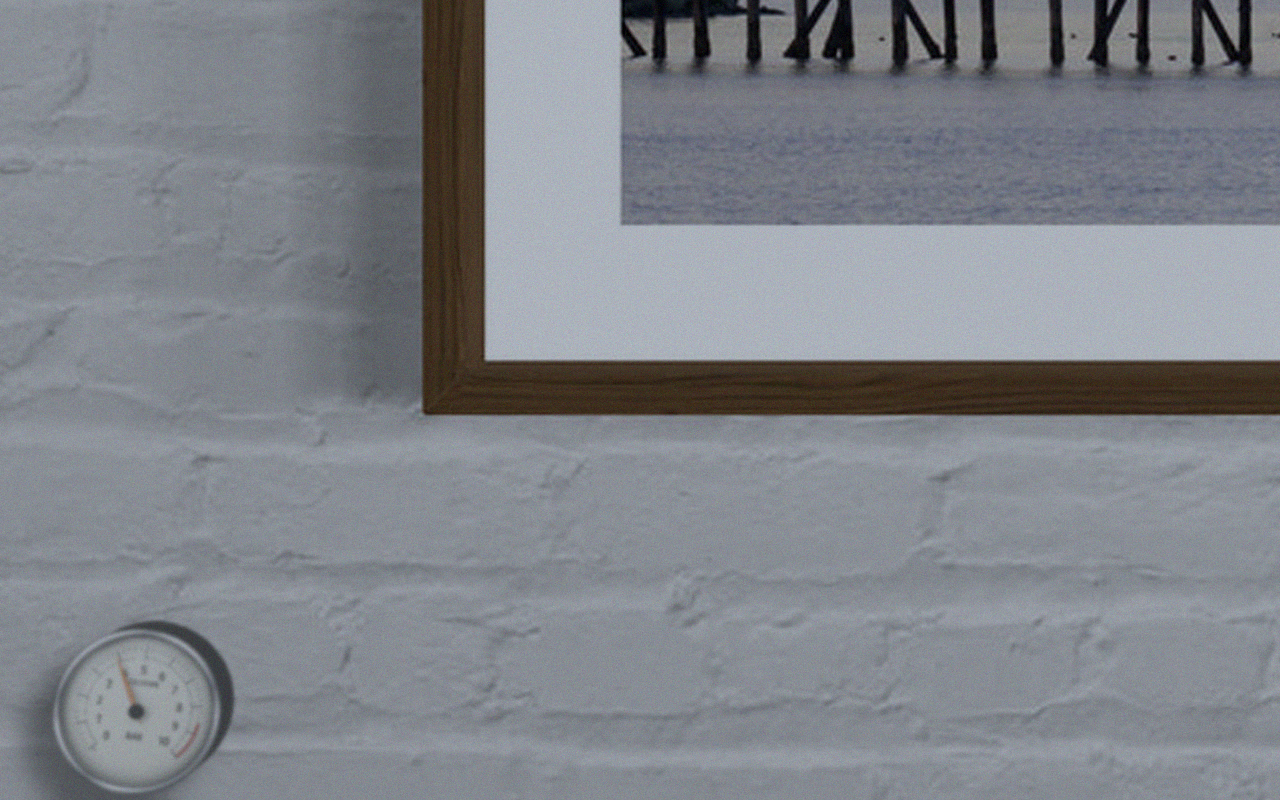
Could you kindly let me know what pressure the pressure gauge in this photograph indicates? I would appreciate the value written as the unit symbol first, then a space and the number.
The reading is bar 4
